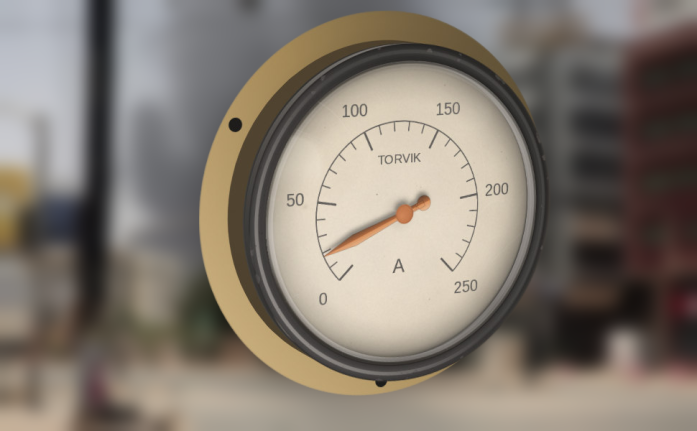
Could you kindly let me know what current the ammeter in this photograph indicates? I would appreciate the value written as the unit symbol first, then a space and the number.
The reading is A 20
